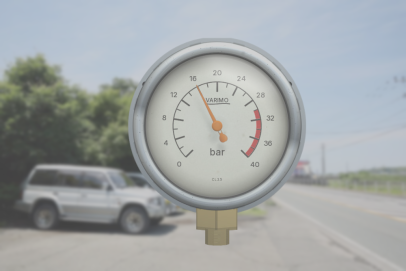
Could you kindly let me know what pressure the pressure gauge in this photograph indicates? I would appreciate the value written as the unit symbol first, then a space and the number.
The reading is bar 16
